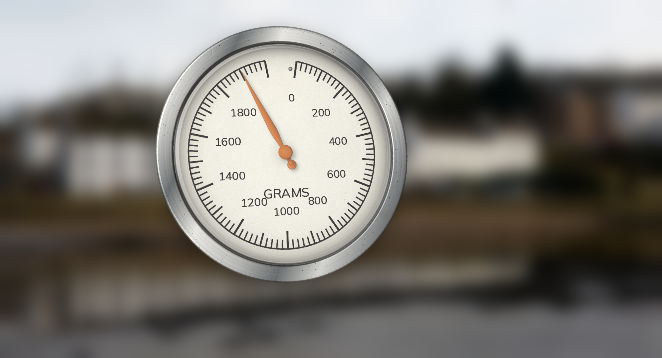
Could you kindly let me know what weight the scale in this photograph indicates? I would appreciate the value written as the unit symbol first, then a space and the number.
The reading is g 1900
